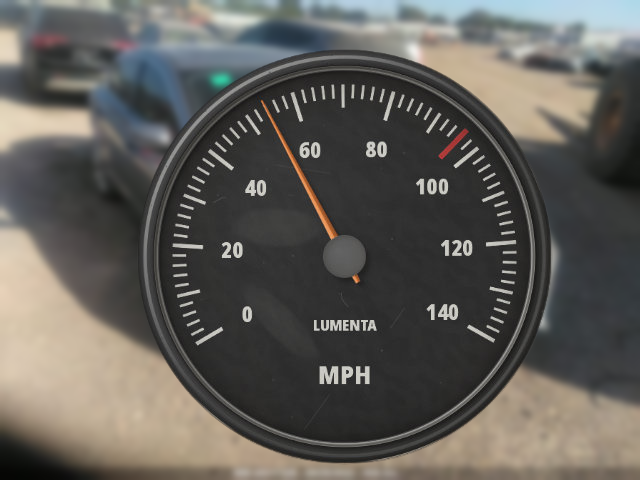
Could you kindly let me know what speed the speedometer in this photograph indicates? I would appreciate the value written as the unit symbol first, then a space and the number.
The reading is mph 54
